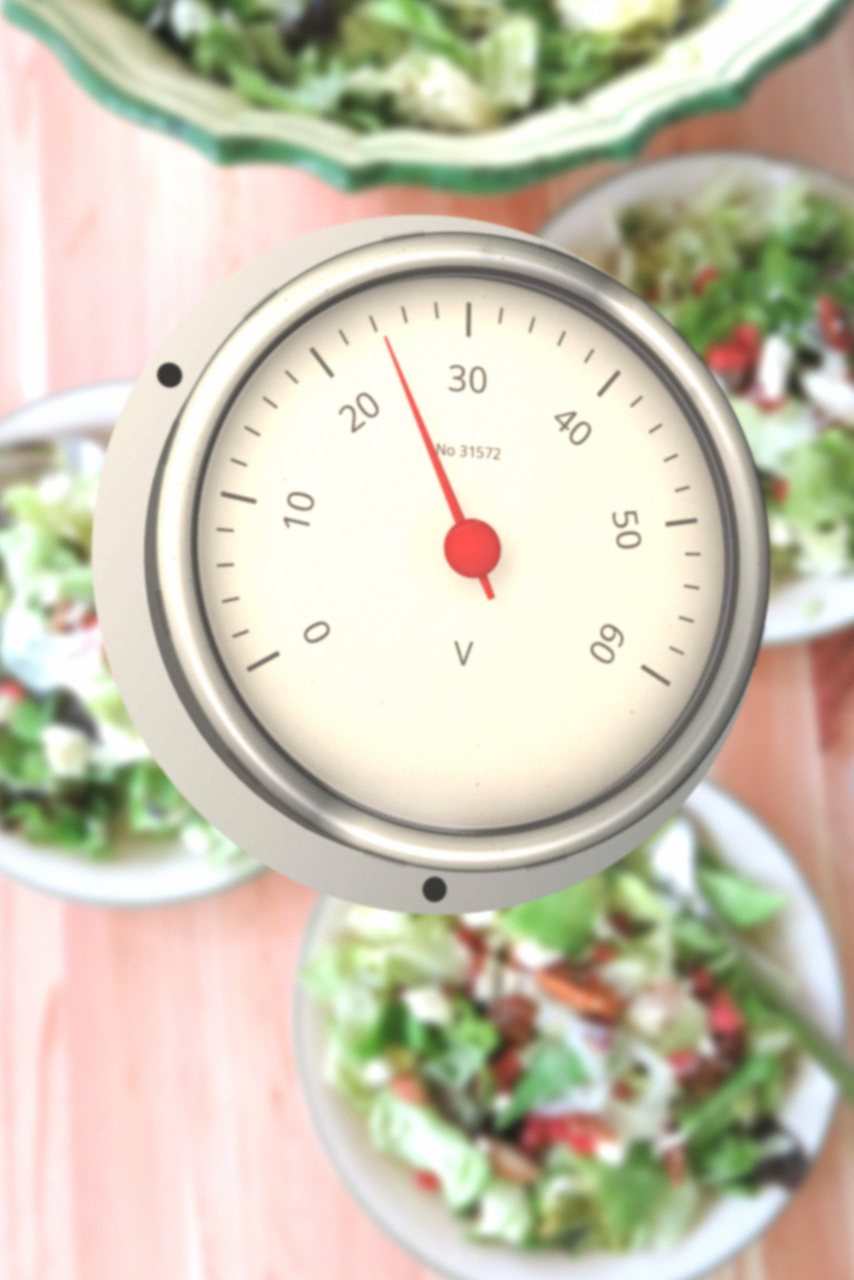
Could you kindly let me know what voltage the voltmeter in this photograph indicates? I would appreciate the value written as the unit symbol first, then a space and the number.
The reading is V 24
